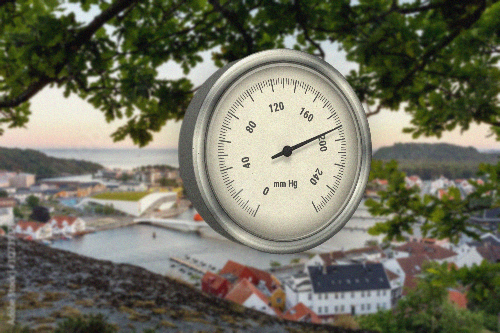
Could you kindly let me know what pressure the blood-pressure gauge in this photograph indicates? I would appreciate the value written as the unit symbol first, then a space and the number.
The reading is mmHg 190
